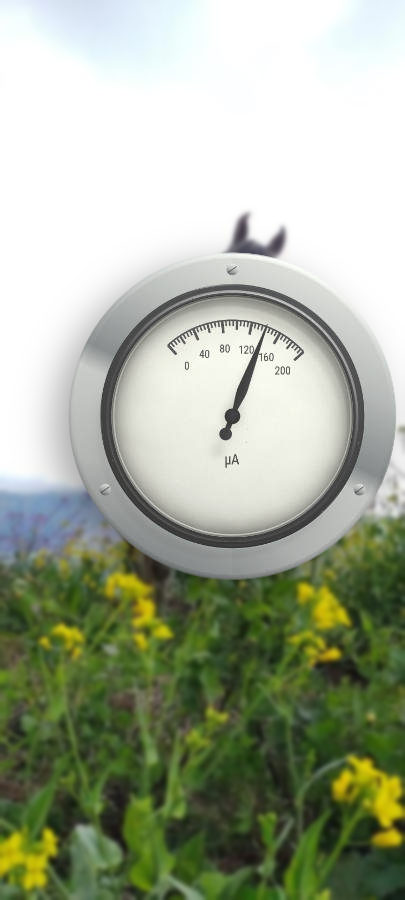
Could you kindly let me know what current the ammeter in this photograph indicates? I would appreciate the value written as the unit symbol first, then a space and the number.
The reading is µA 140
